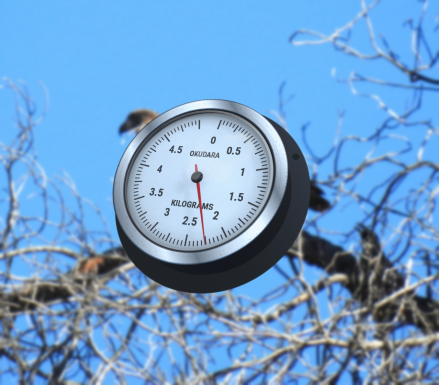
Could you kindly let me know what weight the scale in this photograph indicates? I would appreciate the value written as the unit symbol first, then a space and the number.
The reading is kg 2.25
